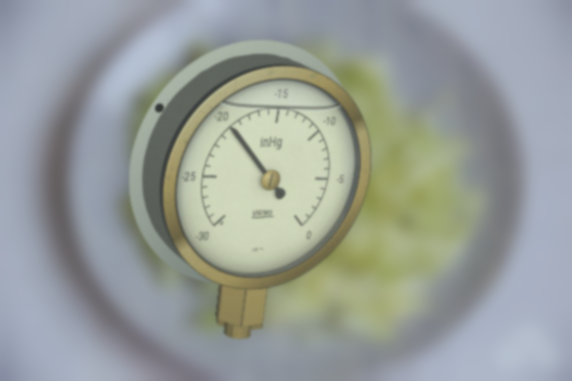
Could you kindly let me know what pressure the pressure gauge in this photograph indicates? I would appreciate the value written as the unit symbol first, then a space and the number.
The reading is inHg -20
